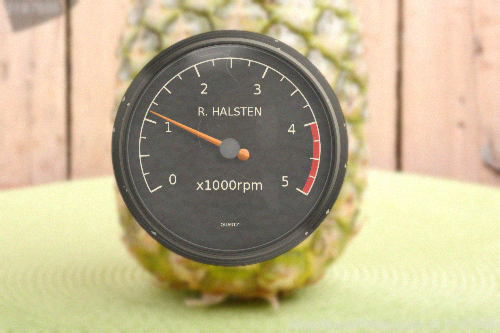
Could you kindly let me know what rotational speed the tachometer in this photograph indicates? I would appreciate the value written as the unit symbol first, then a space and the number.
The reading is rpm 1125
